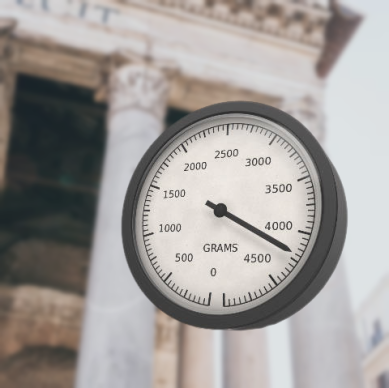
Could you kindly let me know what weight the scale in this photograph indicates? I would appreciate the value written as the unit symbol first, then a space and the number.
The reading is g 4200
